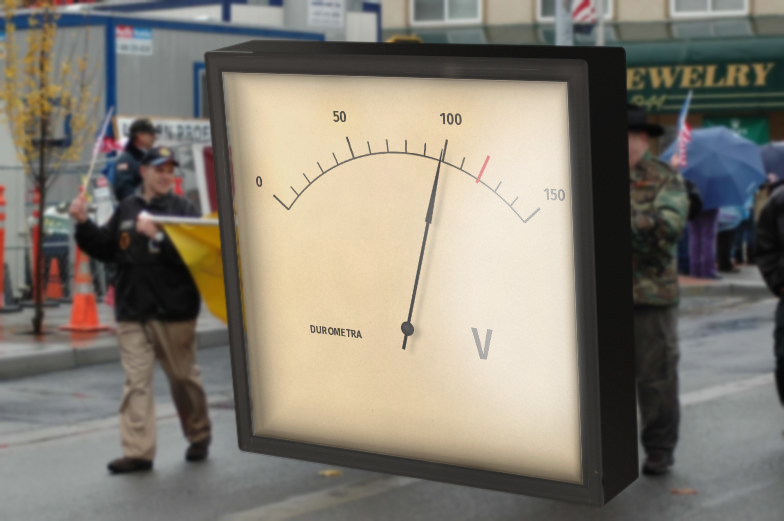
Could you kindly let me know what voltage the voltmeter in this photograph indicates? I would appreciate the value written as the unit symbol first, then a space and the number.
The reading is V 100
